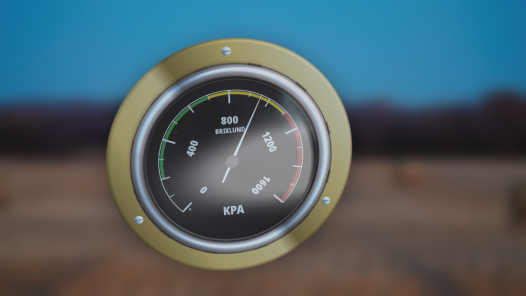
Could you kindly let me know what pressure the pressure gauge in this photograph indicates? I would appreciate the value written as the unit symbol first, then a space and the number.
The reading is kPa 950
